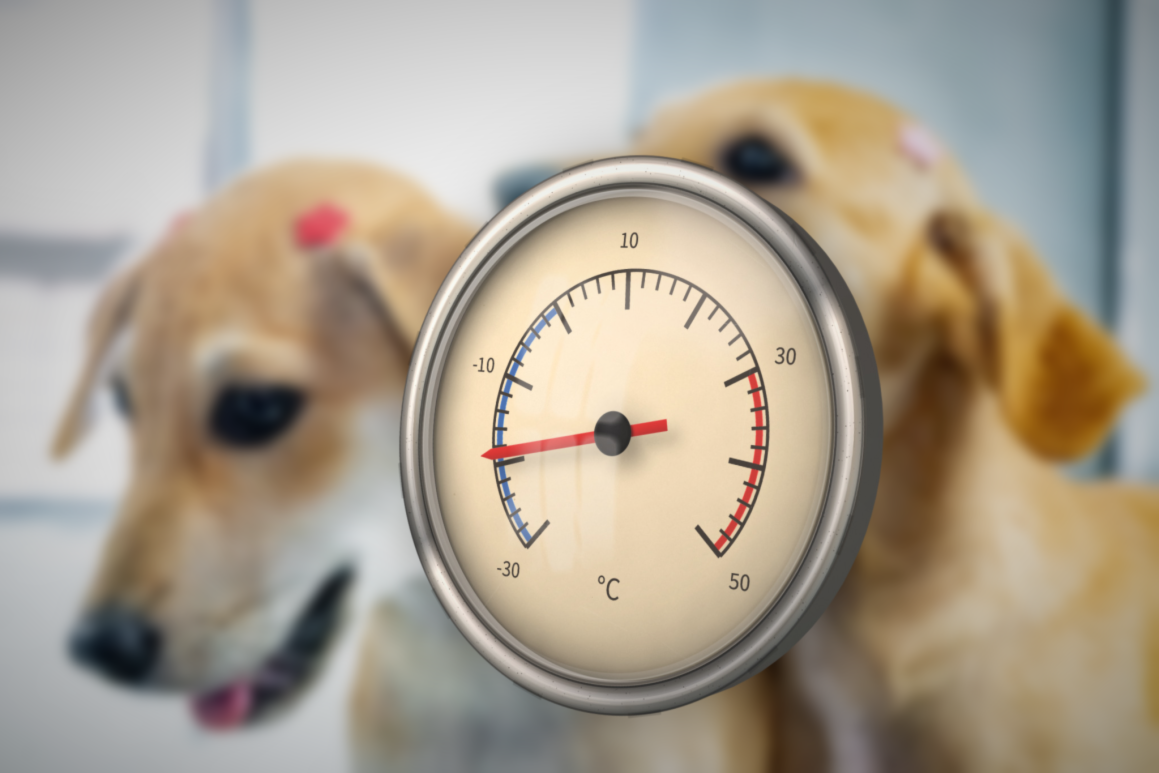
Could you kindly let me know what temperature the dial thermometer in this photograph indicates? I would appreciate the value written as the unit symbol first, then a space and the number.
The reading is °C -19
